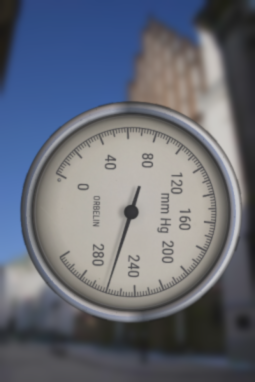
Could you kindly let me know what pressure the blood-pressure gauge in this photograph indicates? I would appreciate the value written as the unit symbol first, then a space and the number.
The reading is mmHg 260
